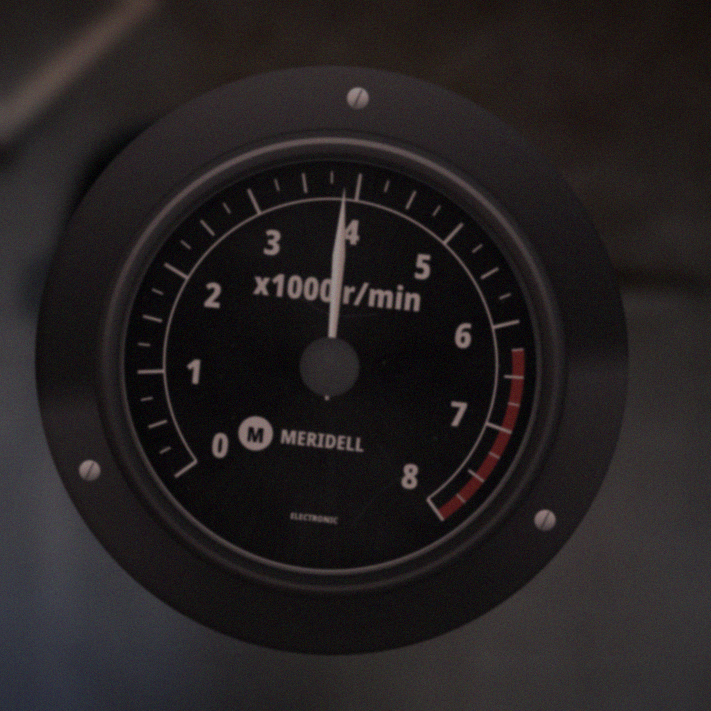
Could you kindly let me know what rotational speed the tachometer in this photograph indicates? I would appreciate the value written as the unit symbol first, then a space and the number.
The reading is rpm 3875
